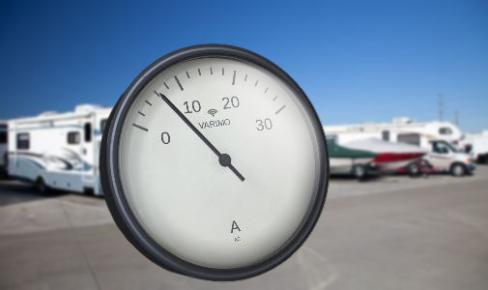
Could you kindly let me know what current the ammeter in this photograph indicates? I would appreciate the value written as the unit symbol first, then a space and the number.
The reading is A 6
